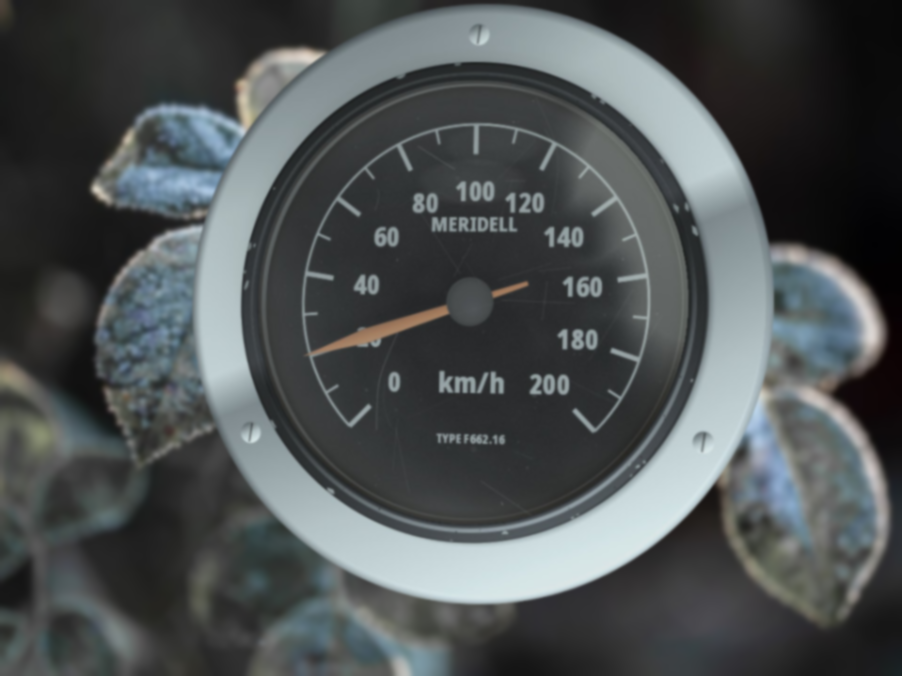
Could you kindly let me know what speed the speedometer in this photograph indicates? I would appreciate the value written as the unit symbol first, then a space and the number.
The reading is km/h 20
